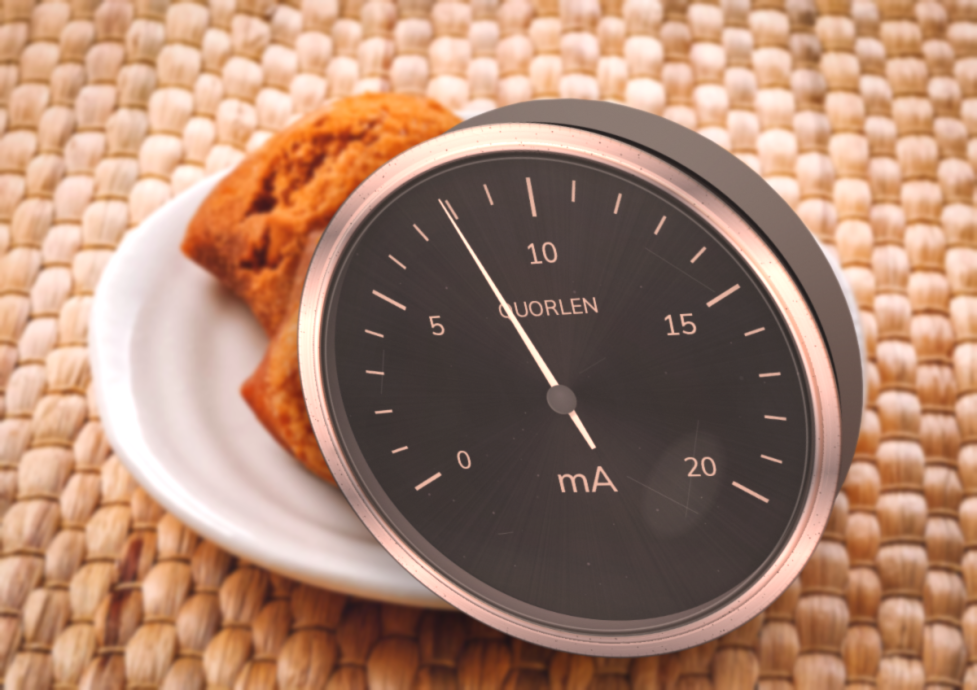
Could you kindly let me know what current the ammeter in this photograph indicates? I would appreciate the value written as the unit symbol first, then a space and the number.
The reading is mA 8
